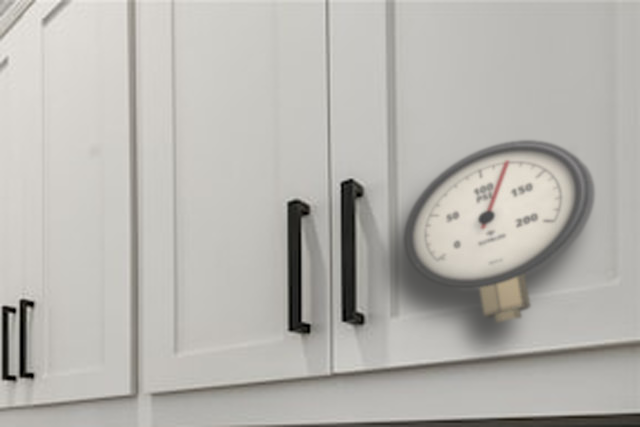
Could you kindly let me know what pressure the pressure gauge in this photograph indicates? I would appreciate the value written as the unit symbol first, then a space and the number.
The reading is psi 120
